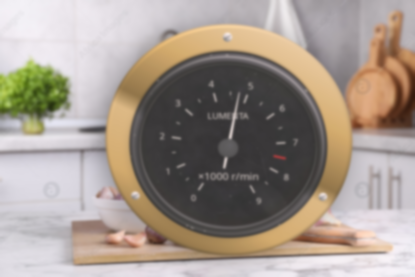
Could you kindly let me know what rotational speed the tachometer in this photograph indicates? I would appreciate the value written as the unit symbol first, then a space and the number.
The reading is rpm 4750
